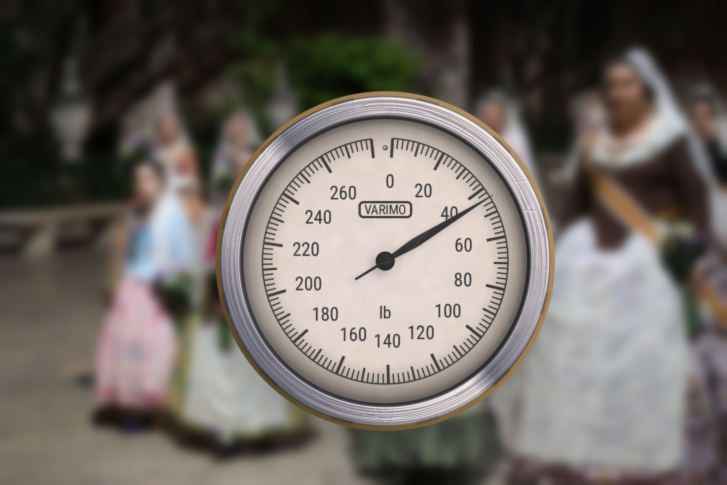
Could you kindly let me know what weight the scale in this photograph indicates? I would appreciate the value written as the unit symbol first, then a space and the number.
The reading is lb 44
